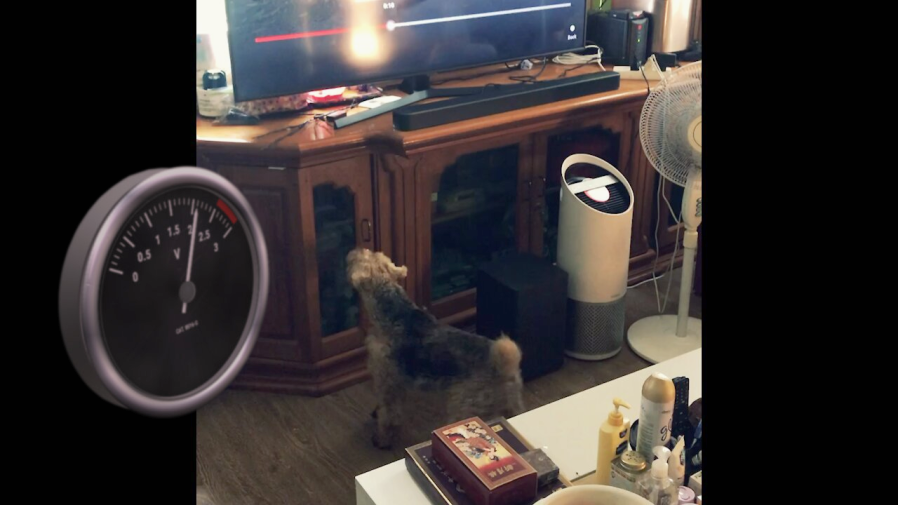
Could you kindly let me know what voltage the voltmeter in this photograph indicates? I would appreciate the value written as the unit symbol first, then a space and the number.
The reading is V 2
